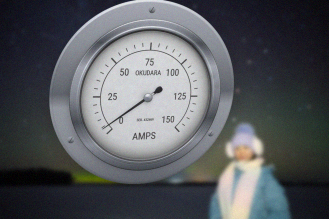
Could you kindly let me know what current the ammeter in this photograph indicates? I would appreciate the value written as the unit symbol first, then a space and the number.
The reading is A 5
